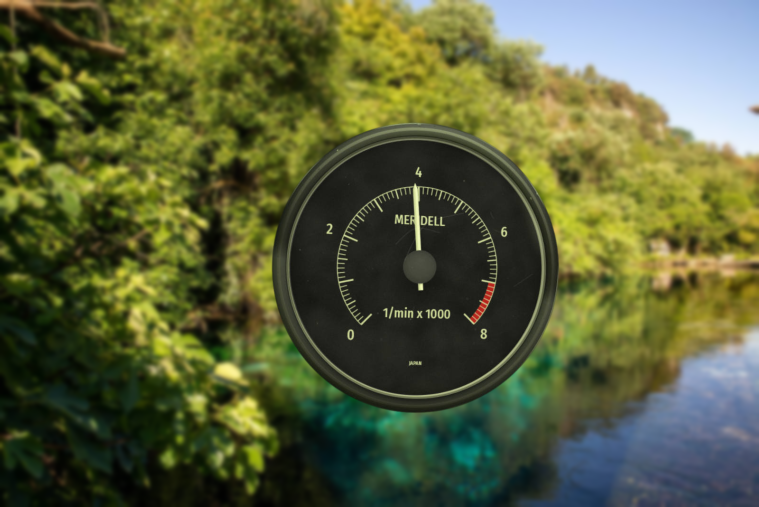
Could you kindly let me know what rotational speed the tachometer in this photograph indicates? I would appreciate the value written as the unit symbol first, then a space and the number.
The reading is rpm 3900
